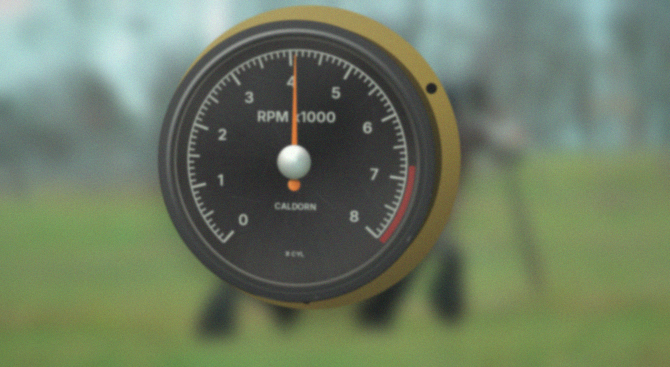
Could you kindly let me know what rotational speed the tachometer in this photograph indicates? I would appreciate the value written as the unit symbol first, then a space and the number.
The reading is rpm 4100
